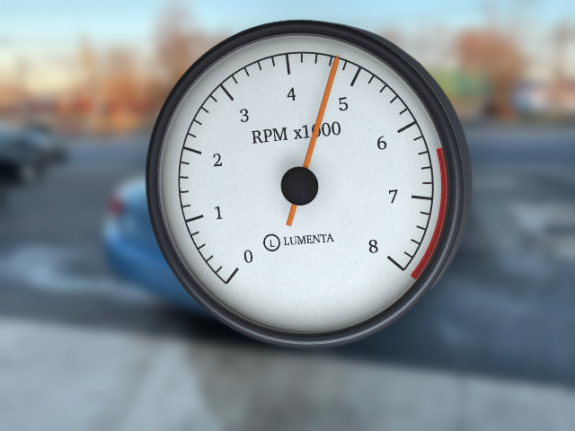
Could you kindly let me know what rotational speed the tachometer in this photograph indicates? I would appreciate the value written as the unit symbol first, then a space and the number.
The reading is rpm 4700
